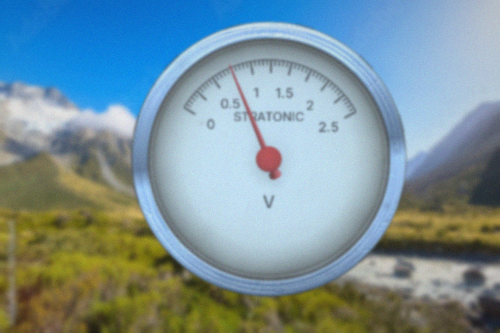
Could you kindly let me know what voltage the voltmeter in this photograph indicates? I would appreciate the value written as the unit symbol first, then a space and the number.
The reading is V 0.75
